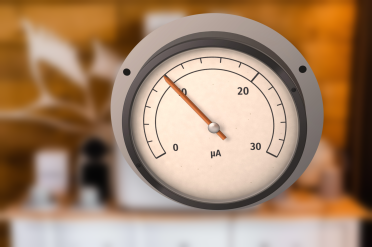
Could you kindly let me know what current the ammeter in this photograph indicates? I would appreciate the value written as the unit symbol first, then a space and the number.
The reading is µA 10
